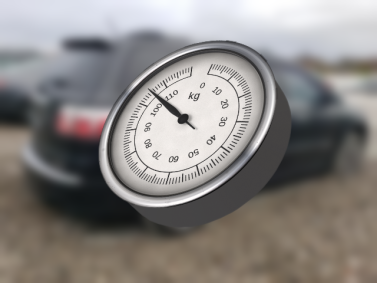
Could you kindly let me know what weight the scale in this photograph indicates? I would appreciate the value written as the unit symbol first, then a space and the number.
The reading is kg 105
